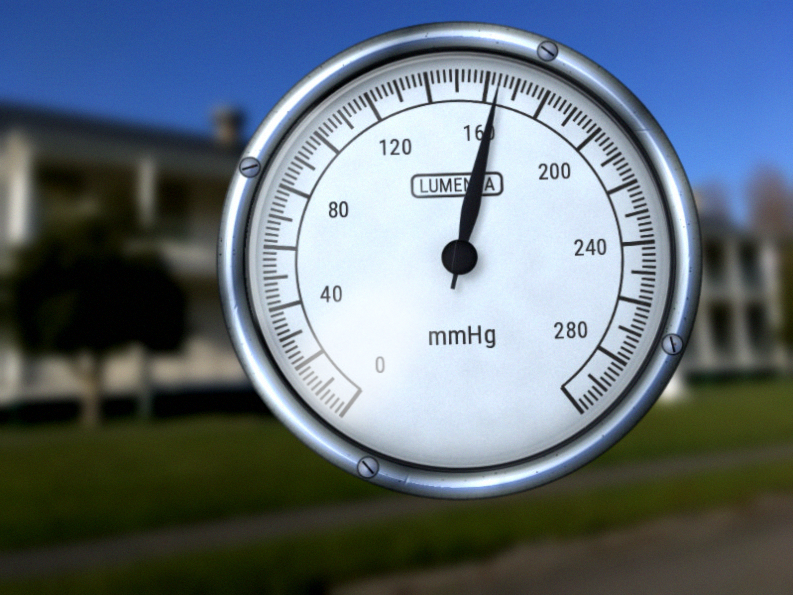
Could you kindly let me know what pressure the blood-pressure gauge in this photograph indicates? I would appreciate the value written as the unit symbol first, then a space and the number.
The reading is mmHg 164
